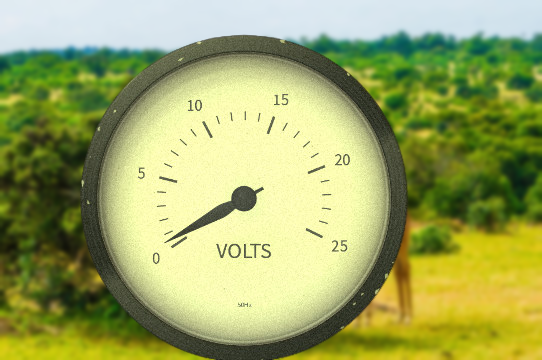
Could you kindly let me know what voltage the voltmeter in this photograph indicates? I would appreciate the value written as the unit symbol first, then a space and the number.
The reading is V 0.5
